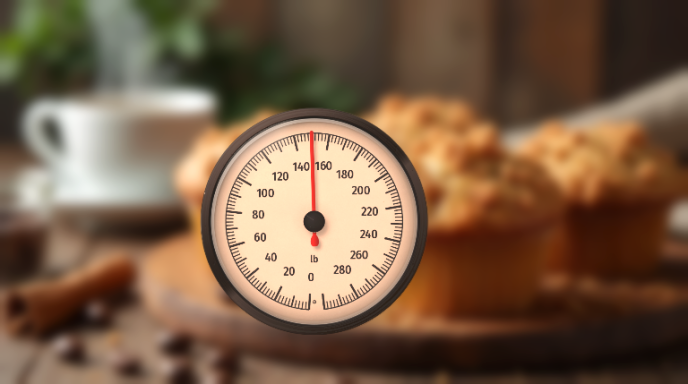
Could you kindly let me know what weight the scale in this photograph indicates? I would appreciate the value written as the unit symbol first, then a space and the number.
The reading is lb 150
